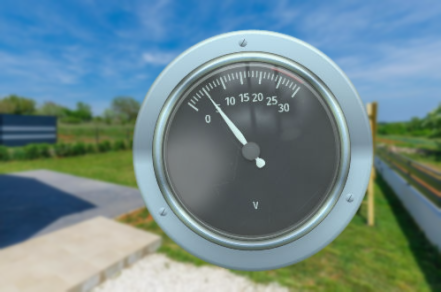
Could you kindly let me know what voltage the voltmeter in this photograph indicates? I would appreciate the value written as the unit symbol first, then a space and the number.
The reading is V 5
